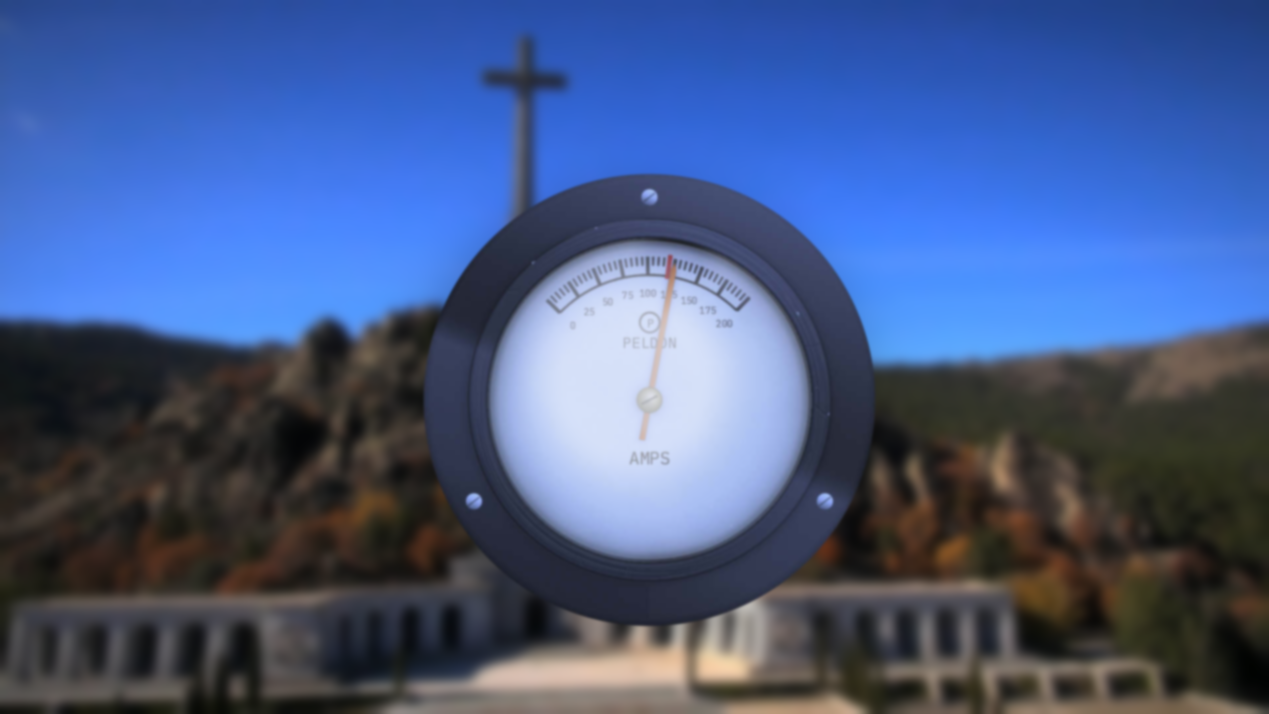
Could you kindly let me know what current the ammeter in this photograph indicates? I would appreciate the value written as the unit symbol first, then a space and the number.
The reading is A 125
